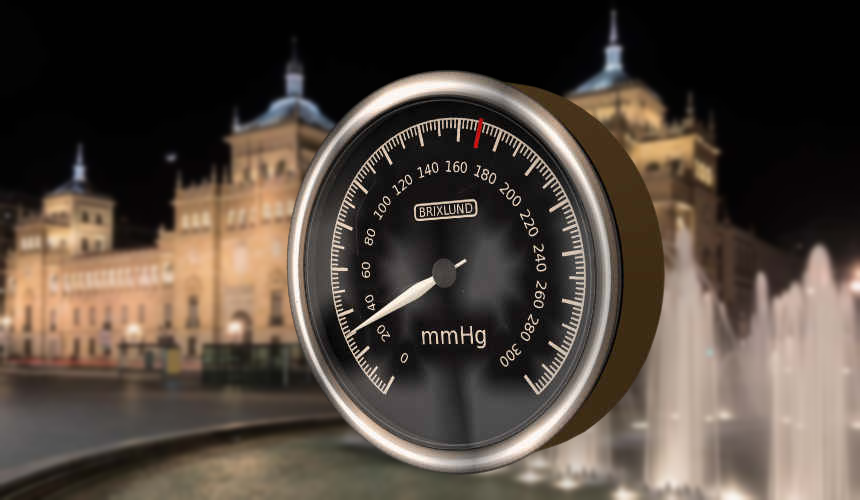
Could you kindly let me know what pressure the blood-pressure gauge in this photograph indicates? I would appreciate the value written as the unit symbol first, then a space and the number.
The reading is mmHg 30
